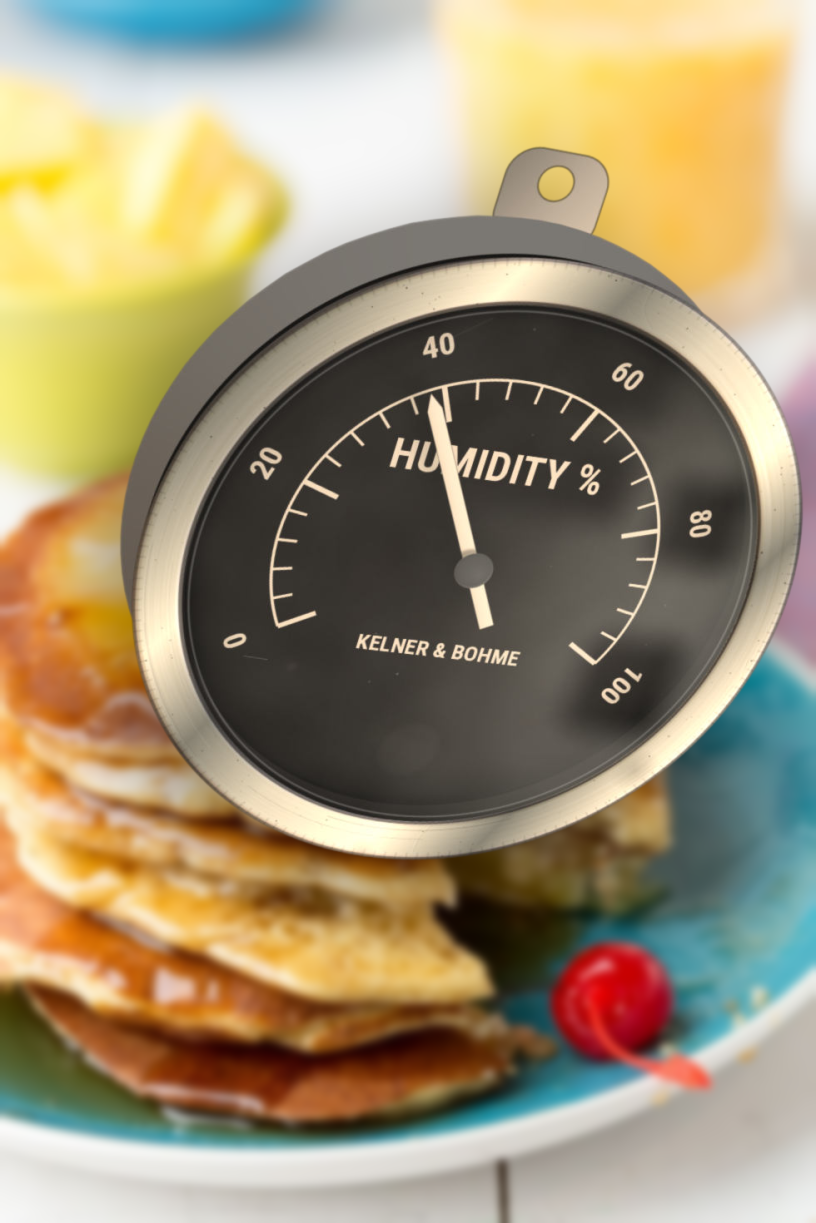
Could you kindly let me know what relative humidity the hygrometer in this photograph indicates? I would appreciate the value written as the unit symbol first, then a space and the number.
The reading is % 38
